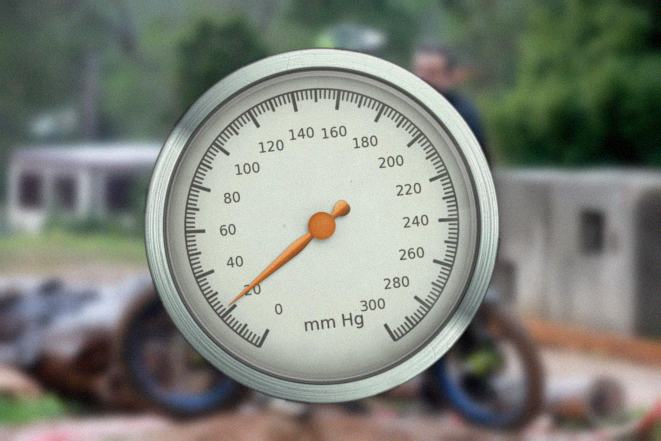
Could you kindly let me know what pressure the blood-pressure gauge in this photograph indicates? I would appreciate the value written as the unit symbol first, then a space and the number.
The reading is mmHg 22
